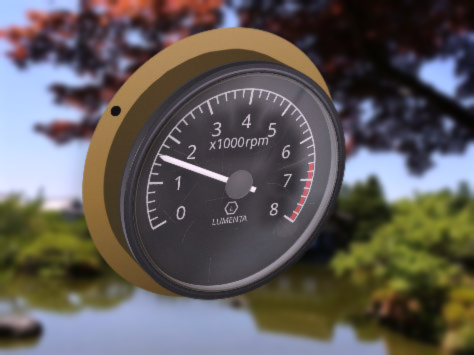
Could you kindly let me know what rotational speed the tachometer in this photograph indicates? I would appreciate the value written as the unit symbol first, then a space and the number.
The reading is rpm 1600
